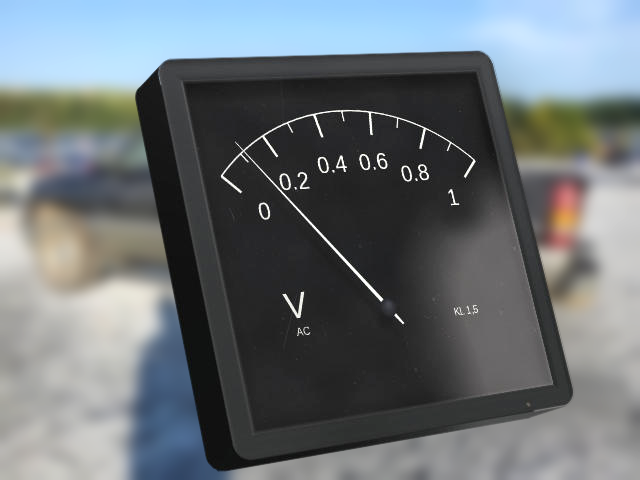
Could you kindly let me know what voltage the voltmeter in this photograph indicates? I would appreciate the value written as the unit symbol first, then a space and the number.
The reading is V 0.1
